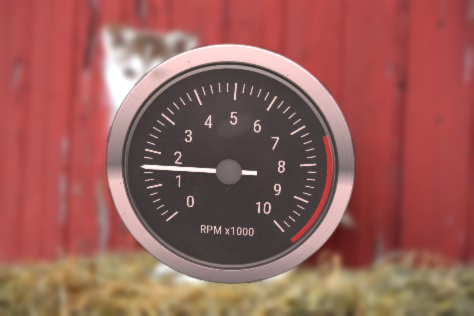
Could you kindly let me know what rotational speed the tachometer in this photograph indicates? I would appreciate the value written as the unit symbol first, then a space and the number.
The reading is rpm 1600
